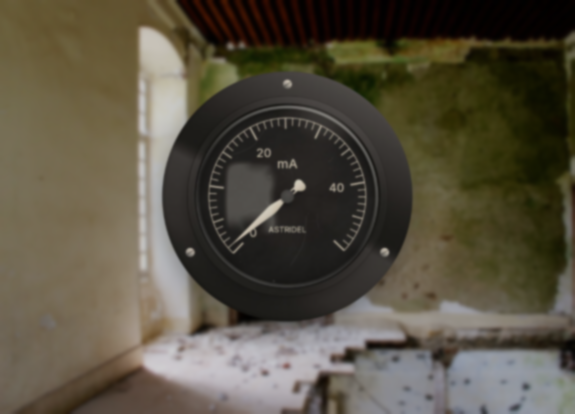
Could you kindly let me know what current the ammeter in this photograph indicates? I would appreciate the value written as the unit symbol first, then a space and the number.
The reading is mA 1
